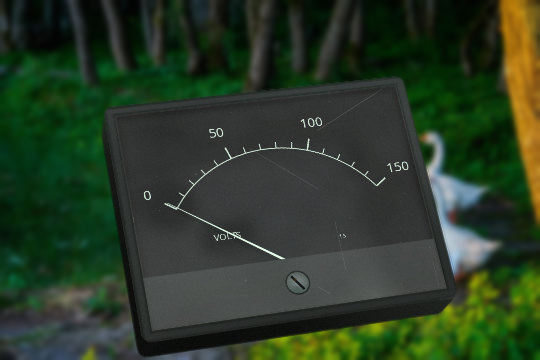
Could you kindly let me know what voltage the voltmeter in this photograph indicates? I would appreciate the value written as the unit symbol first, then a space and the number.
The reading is V 0
